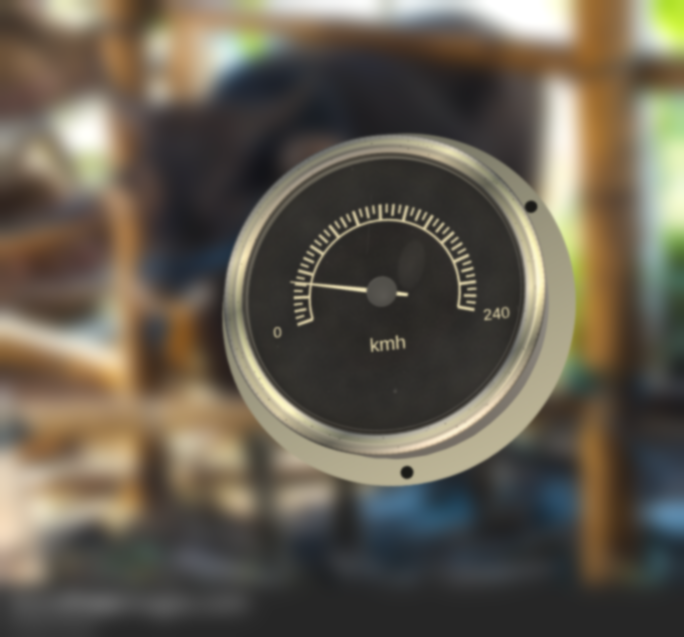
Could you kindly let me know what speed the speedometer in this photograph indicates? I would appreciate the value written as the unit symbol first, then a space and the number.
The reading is km/h 30
